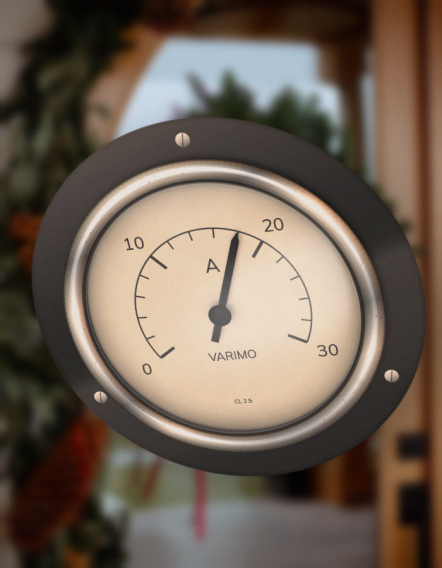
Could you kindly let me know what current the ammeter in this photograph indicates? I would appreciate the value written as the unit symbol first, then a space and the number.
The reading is A 18
